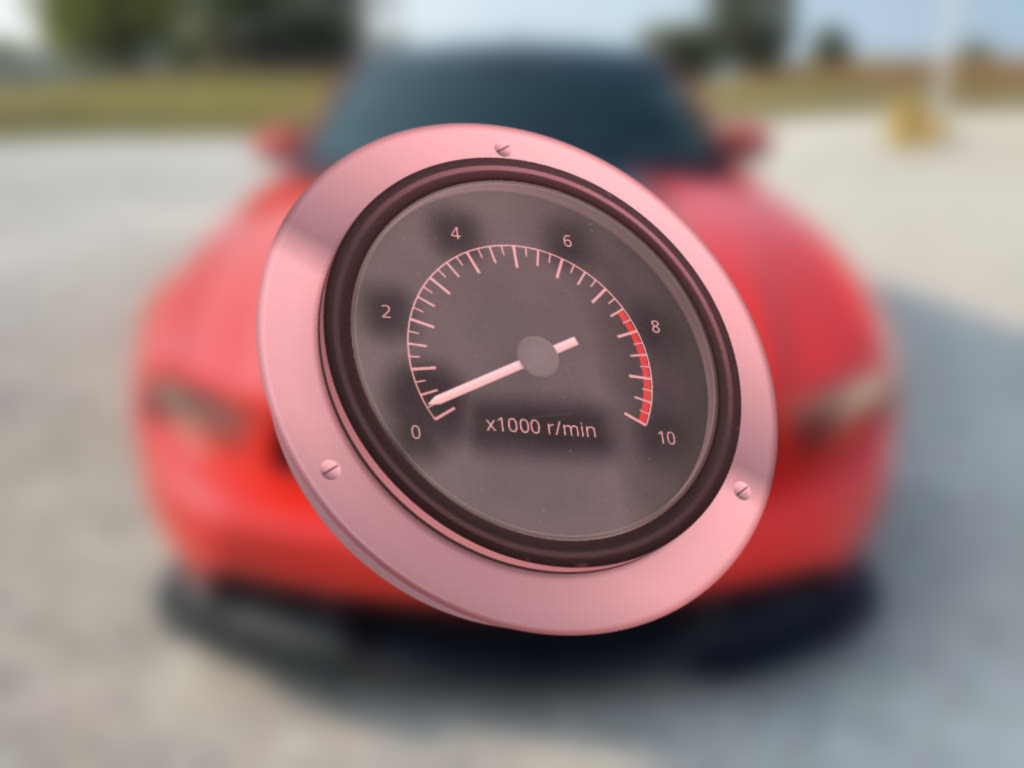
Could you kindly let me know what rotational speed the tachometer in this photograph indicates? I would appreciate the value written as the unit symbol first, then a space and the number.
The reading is rpm 250
